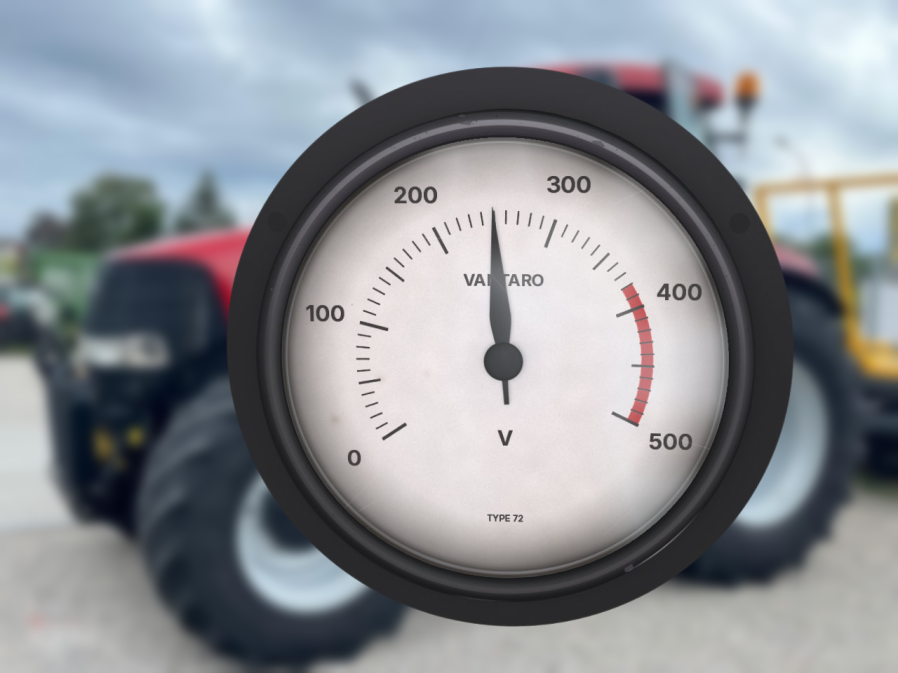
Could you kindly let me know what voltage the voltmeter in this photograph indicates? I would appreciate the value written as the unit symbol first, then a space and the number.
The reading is V 250
